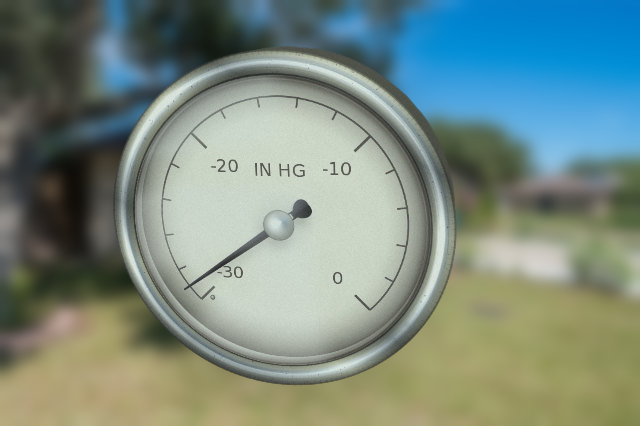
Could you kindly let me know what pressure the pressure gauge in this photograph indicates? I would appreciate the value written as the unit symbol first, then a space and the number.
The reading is inHg -29
